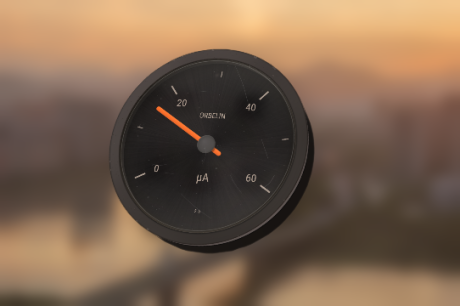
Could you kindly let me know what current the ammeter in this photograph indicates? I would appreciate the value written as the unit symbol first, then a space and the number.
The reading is µA 15
